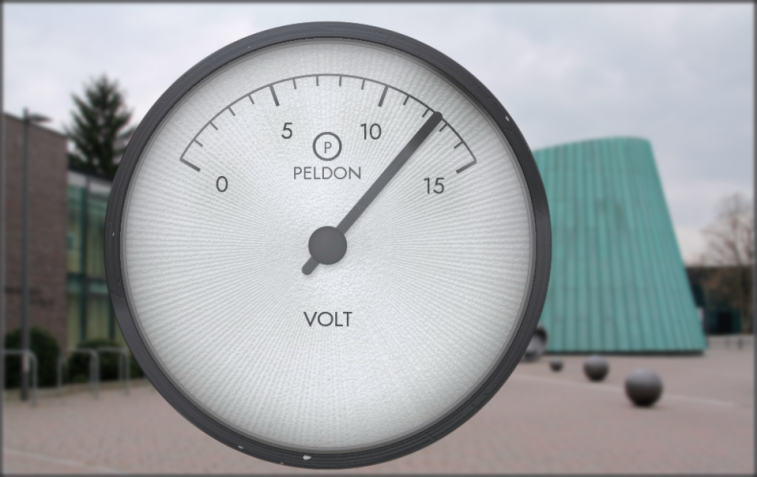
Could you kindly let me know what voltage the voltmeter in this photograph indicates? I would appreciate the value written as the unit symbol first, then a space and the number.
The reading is V 12.5
